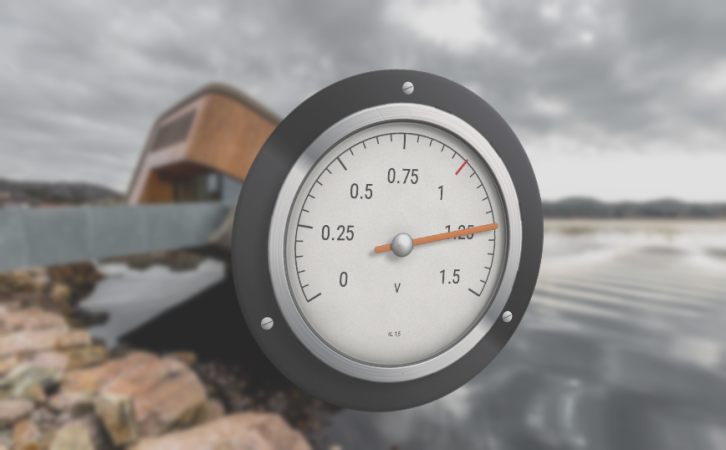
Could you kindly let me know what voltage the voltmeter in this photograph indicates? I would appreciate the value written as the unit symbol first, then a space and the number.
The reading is V 1.25
